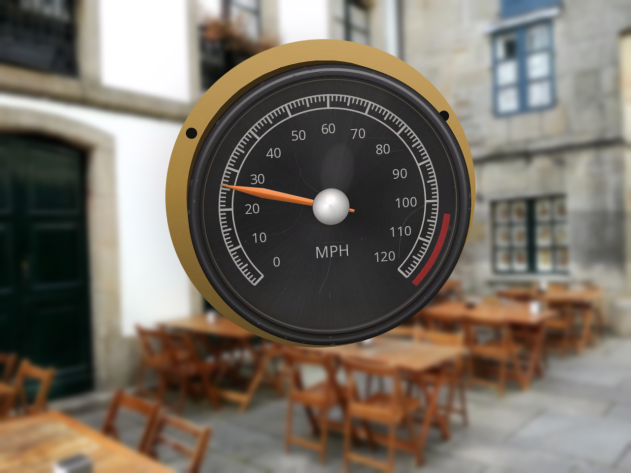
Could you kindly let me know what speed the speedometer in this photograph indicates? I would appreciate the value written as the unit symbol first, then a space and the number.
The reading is mph 26
